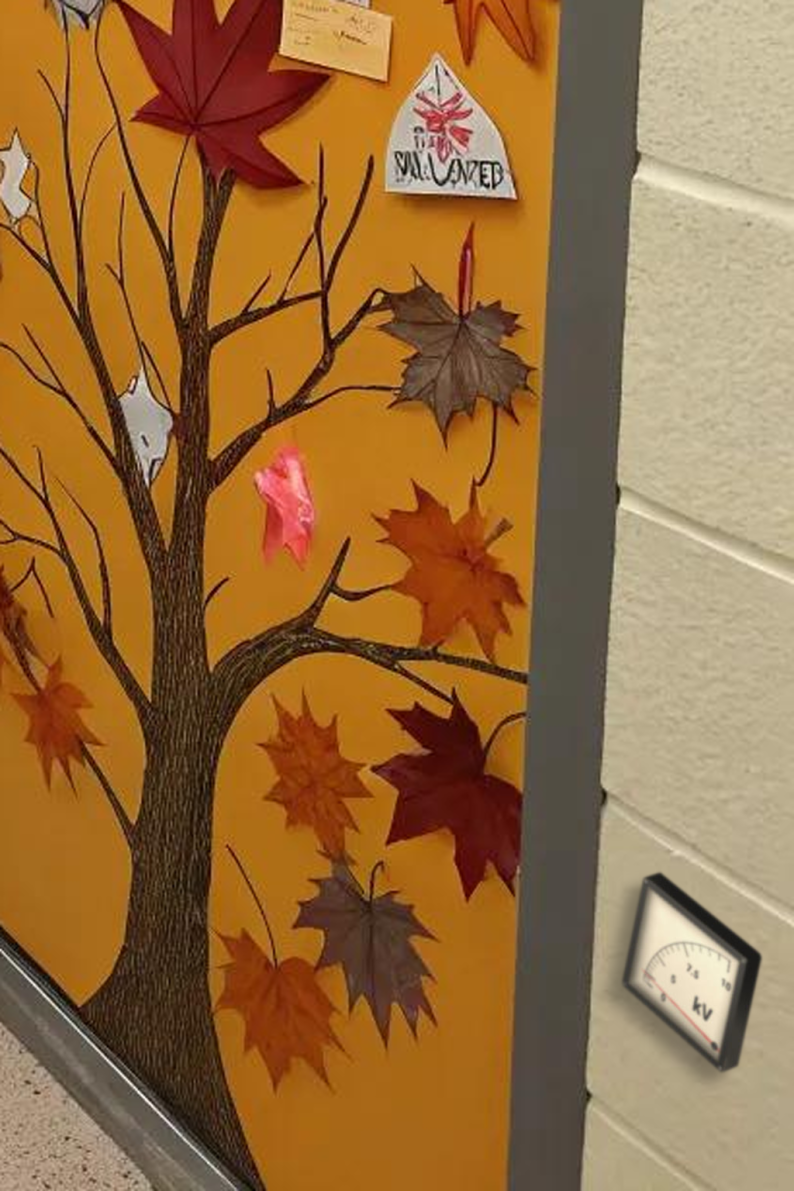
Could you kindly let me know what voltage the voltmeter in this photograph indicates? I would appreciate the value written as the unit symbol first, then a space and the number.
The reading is kV 2.5
